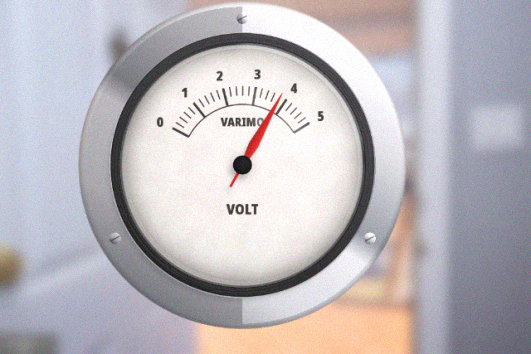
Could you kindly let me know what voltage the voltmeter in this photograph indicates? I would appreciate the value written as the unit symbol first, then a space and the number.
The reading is V 3.8
